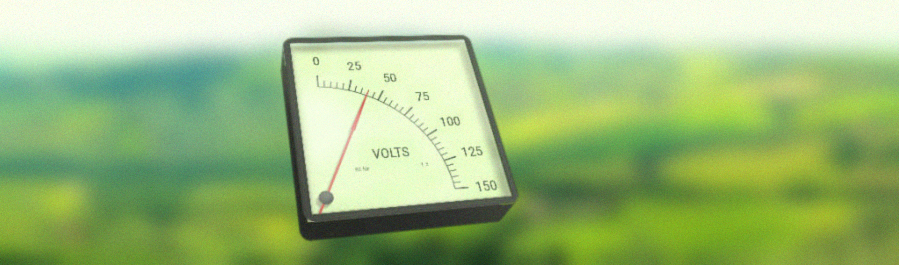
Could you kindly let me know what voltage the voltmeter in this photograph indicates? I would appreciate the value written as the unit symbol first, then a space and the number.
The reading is V 40
